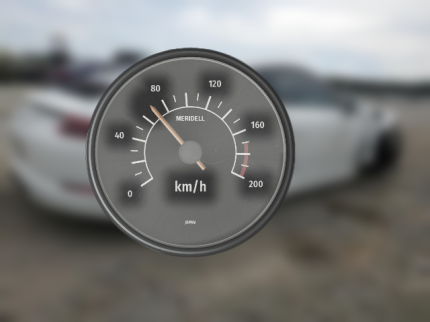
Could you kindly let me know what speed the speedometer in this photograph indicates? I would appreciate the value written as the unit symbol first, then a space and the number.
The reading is km/h 70
